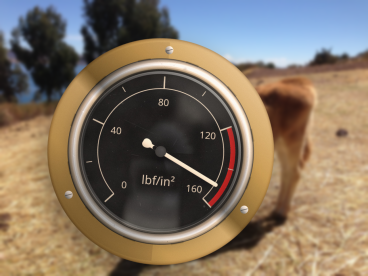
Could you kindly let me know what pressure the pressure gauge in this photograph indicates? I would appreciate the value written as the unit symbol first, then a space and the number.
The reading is psi 150
